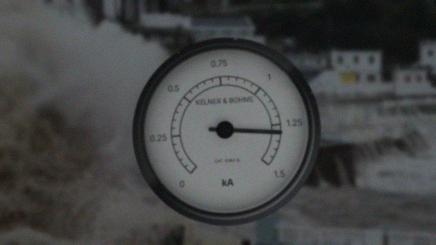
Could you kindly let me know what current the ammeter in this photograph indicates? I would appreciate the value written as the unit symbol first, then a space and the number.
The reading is kA 1.3
